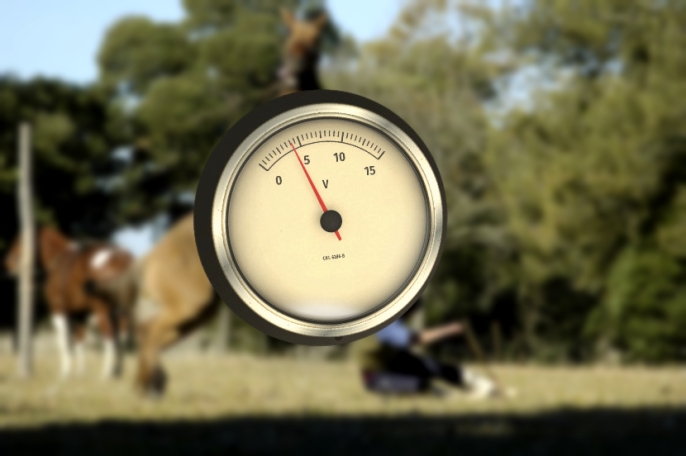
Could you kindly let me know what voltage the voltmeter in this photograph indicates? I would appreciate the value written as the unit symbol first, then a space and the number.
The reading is V 4
